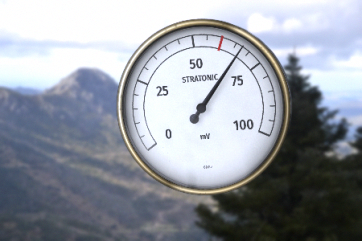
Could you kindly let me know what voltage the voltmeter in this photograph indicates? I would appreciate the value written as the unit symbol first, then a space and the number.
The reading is mV 67.5
